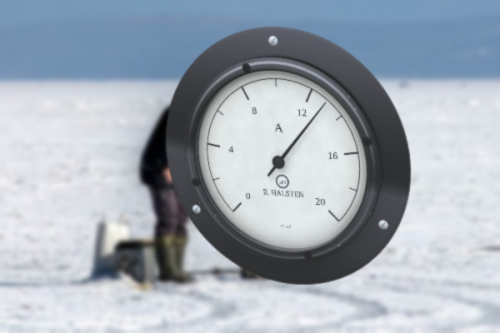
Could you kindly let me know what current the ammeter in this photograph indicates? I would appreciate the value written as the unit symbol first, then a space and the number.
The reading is A 13
